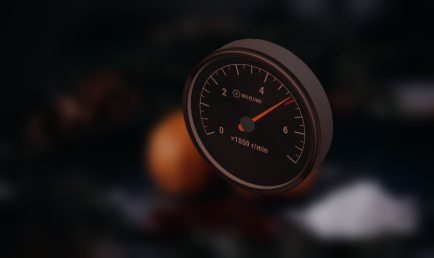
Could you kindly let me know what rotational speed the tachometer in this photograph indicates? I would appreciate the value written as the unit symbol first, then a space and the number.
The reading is rpm 4875
